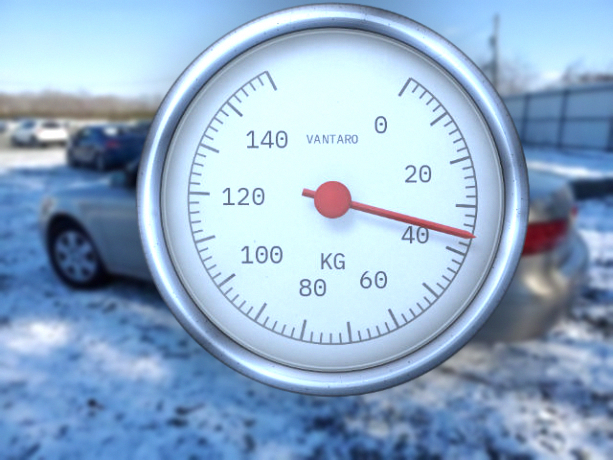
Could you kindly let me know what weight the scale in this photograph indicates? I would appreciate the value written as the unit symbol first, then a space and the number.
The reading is kg 36
